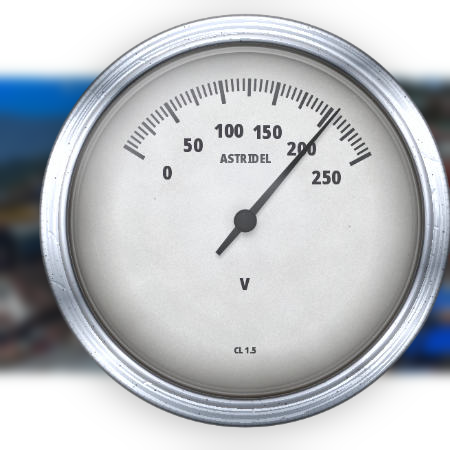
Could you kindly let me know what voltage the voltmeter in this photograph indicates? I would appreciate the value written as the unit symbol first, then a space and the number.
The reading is V 205
